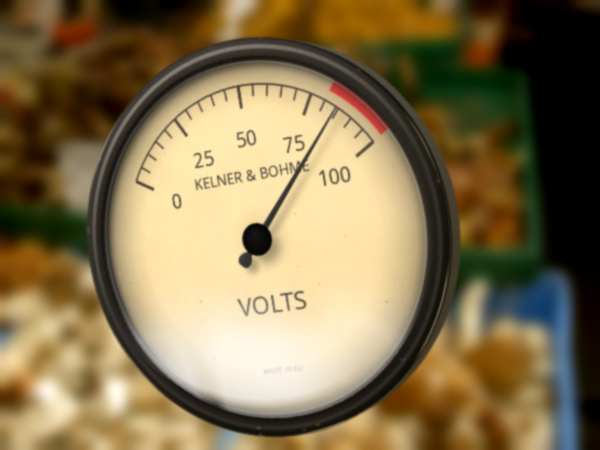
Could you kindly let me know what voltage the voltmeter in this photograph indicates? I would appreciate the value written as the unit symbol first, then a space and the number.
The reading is V 85
